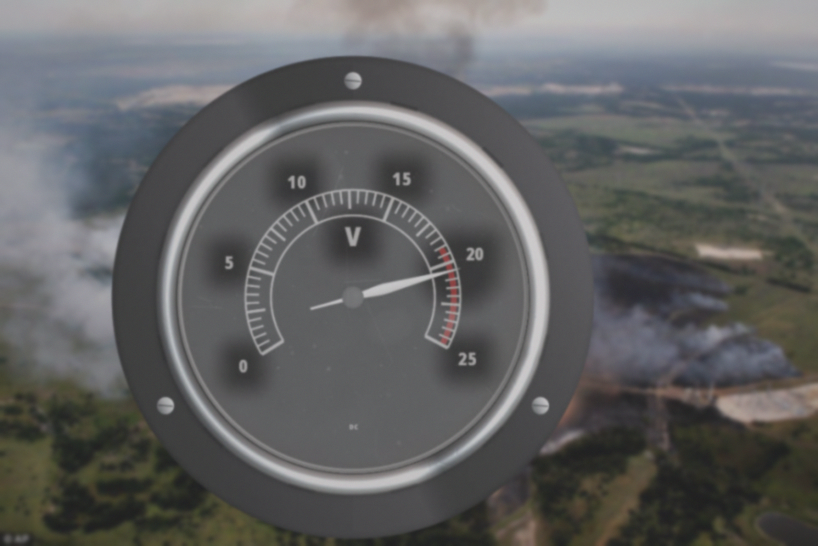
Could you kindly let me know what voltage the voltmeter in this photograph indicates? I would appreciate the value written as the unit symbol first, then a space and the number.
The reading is V 20.5
